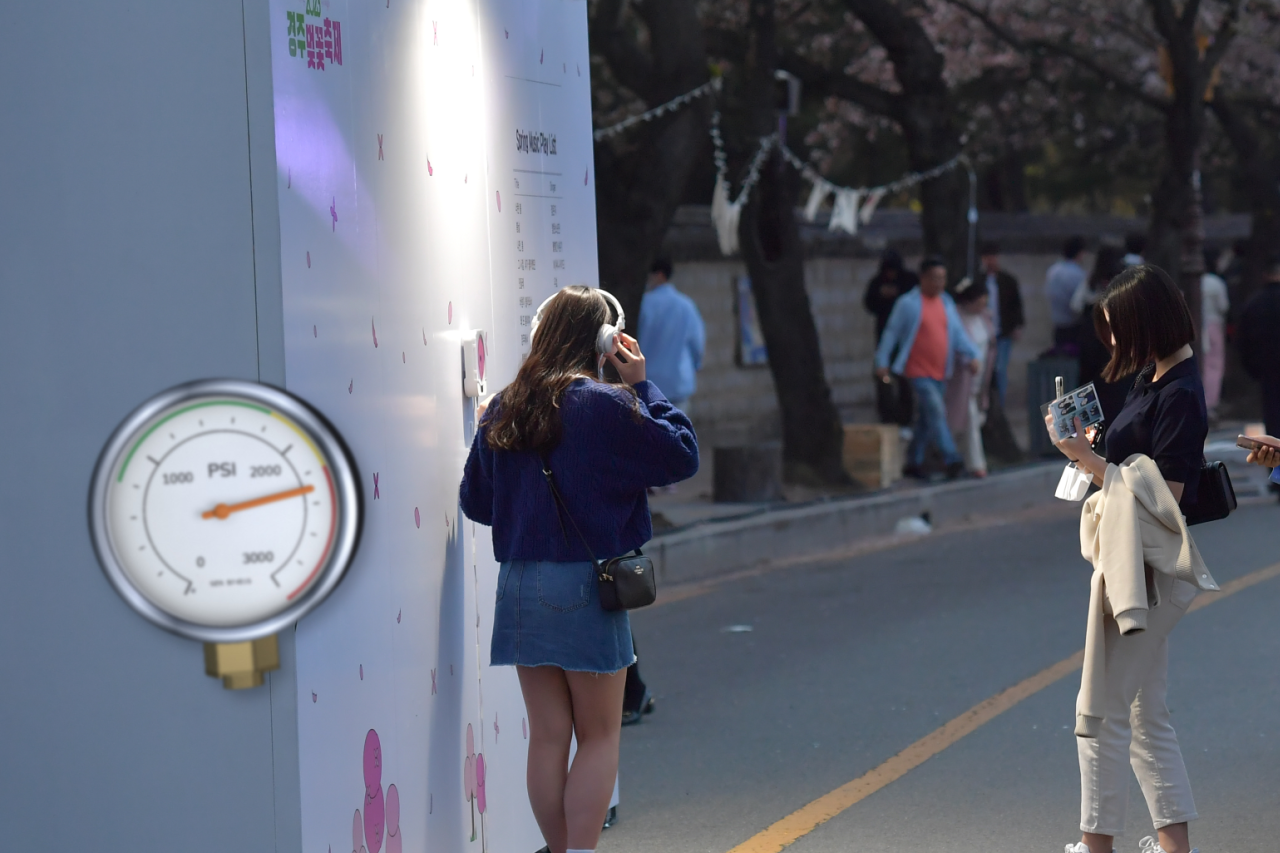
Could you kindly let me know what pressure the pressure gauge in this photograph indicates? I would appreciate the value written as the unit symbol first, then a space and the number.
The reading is psi 2300
